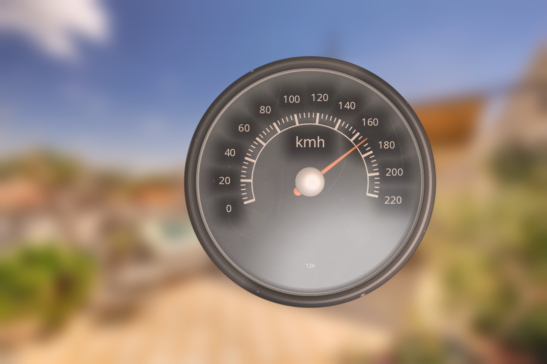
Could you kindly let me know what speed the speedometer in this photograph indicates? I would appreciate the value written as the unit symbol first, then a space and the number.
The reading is km/h 168
